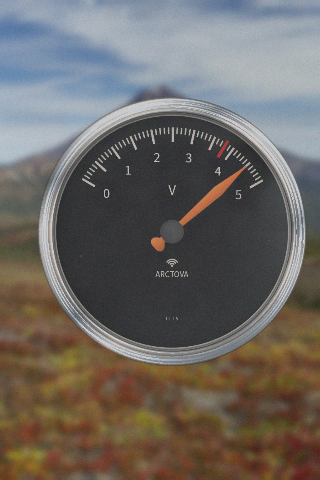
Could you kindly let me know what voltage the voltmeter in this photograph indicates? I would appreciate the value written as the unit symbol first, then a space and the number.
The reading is V 4.5
